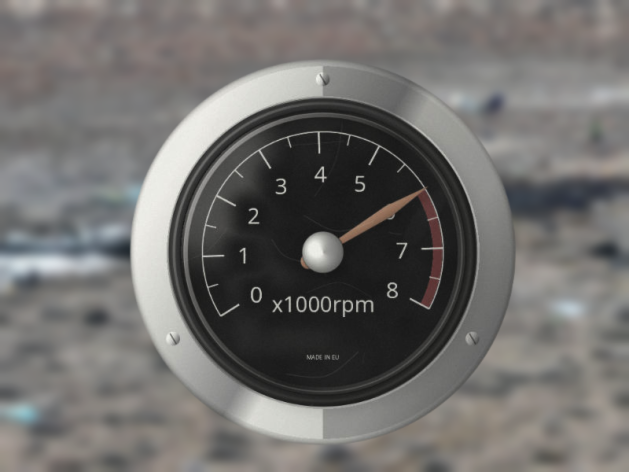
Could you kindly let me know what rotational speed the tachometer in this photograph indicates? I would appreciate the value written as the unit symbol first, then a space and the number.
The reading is rpm 6000
